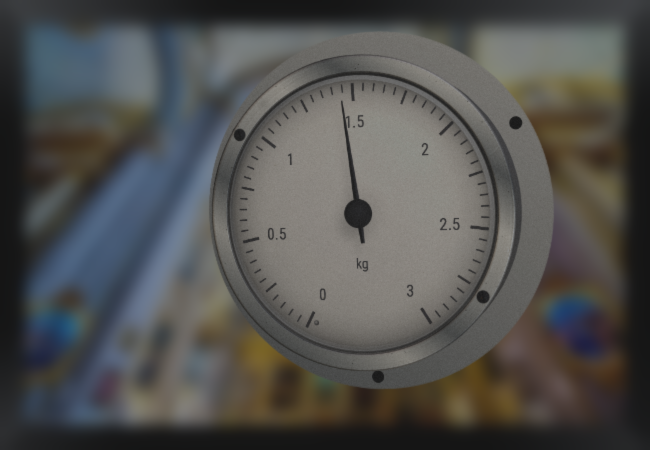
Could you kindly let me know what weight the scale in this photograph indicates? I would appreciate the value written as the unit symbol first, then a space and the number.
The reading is kg 1.45
